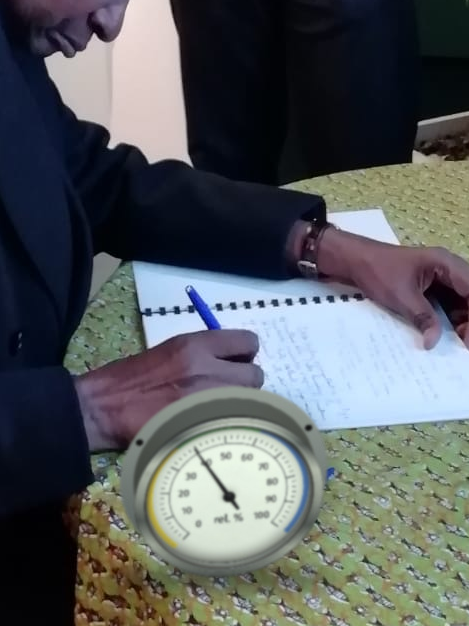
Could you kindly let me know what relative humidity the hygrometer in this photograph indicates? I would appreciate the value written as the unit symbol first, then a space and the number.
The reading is % 40
